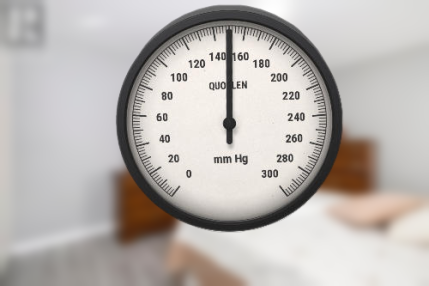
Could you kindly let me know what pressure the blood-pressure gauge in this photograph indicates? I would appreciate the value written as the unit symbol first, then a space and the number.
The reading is mmHg 150
